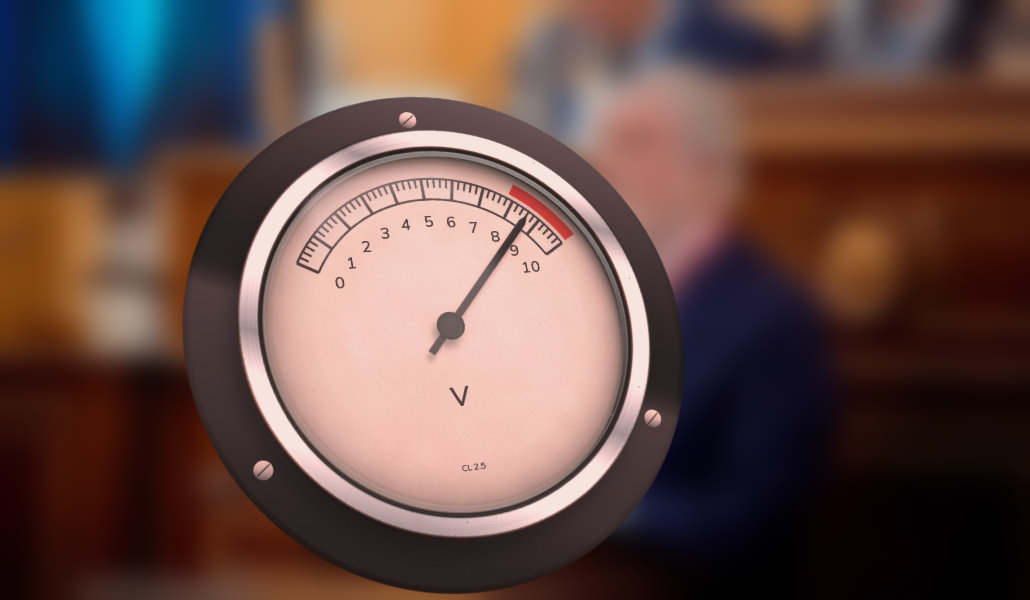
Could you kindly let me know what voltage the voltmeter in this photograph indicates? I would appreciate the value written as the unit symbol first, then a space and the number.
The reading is V 8.6
